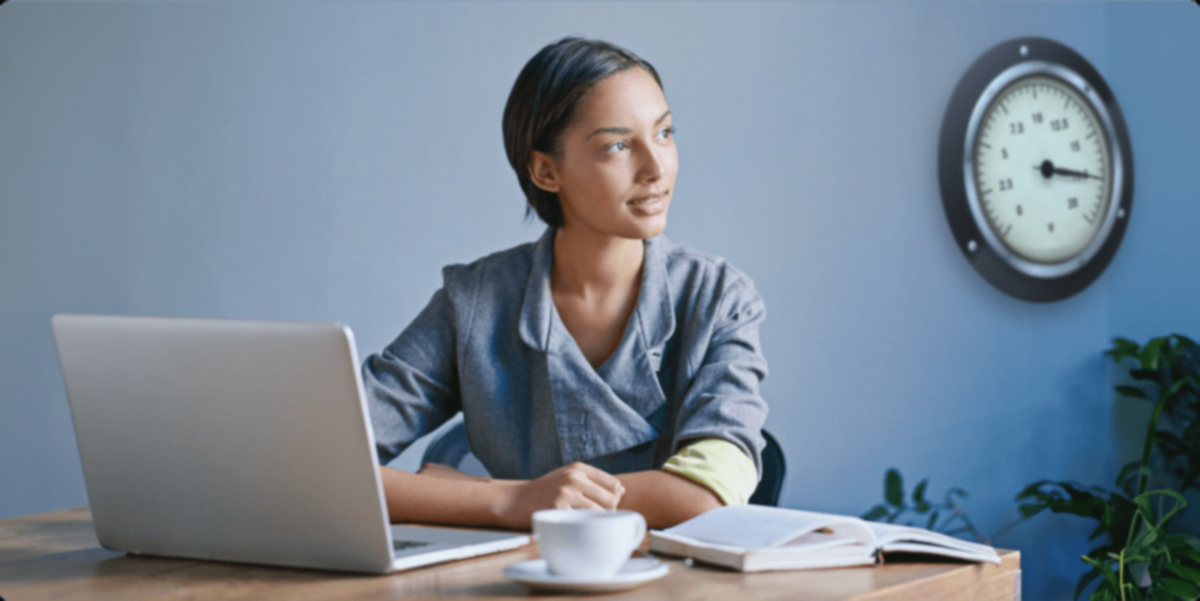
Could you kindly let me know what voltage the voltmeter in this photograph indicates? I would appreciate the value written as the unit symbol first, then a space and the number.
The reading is V 17.5
